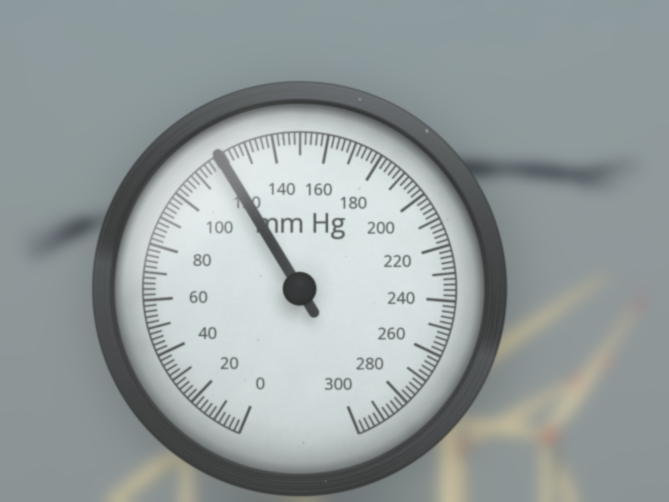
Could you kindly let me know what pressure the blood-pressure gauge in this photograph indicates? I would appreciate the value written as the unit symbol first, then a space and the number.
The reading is mmHg 120
